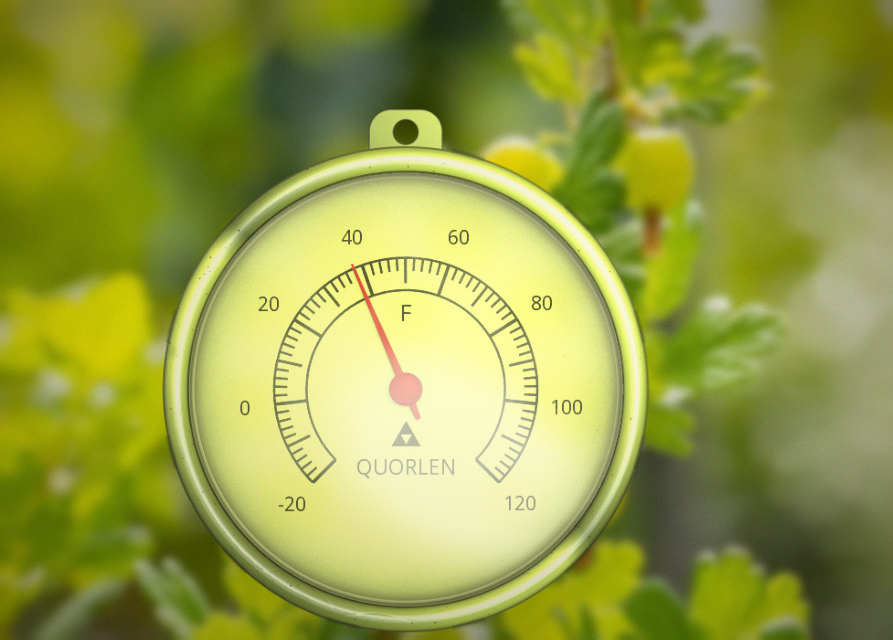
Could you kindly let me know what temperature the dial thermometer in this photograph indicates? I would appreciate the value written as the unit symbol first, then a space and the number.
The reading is °F 38
